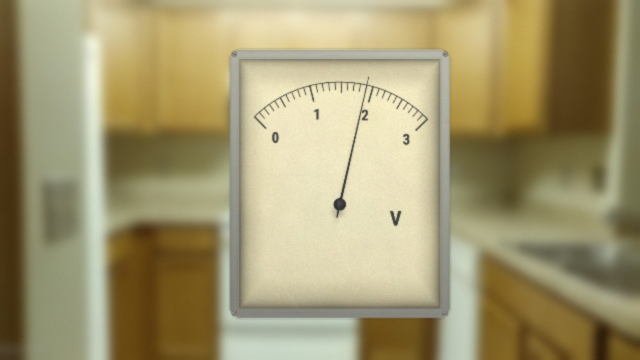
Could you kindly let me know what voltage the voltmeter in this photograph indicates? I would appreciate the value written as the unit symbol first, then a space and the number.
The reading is V 1.9
